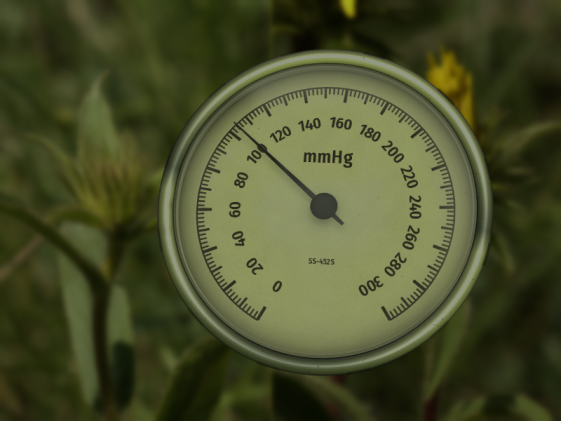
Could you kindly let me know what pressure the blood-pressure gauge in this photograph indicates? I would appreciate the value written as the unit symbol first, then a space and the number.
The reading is mmHg 104
